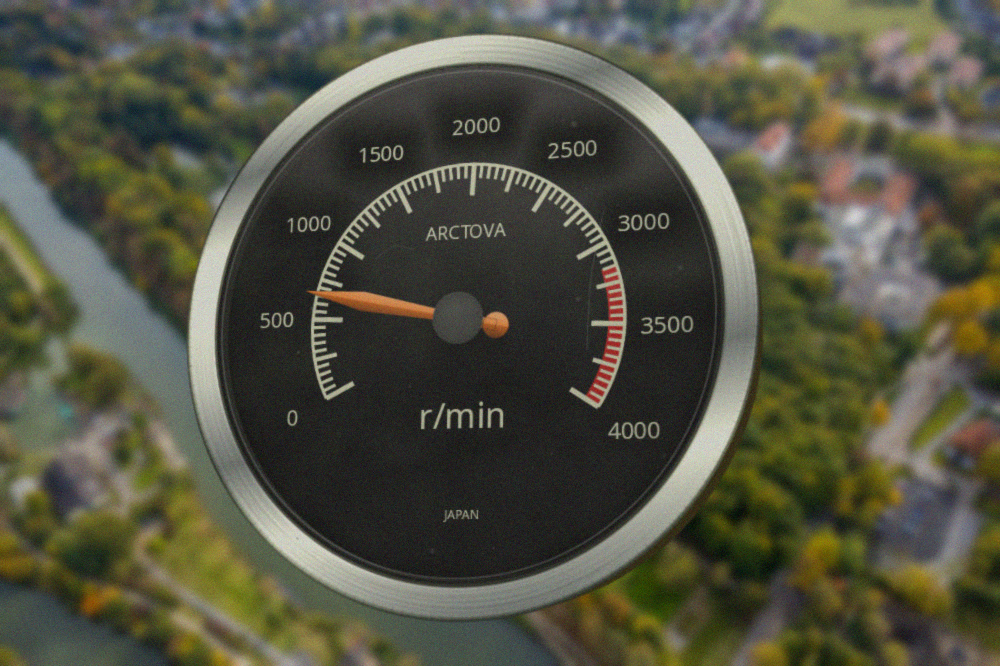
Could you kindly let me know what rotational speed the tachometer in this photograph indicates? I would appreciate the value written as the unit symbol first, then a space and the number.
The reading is rpm 650
